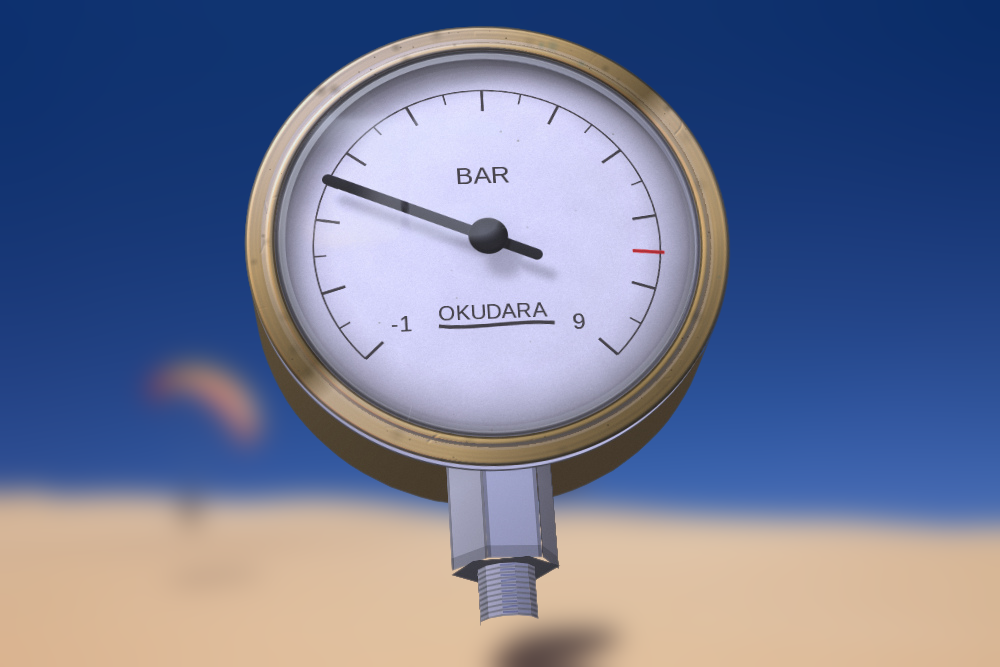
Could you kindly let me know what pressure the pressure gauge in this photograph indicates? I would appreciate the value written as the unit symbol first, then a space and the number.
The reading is bar 1.5
